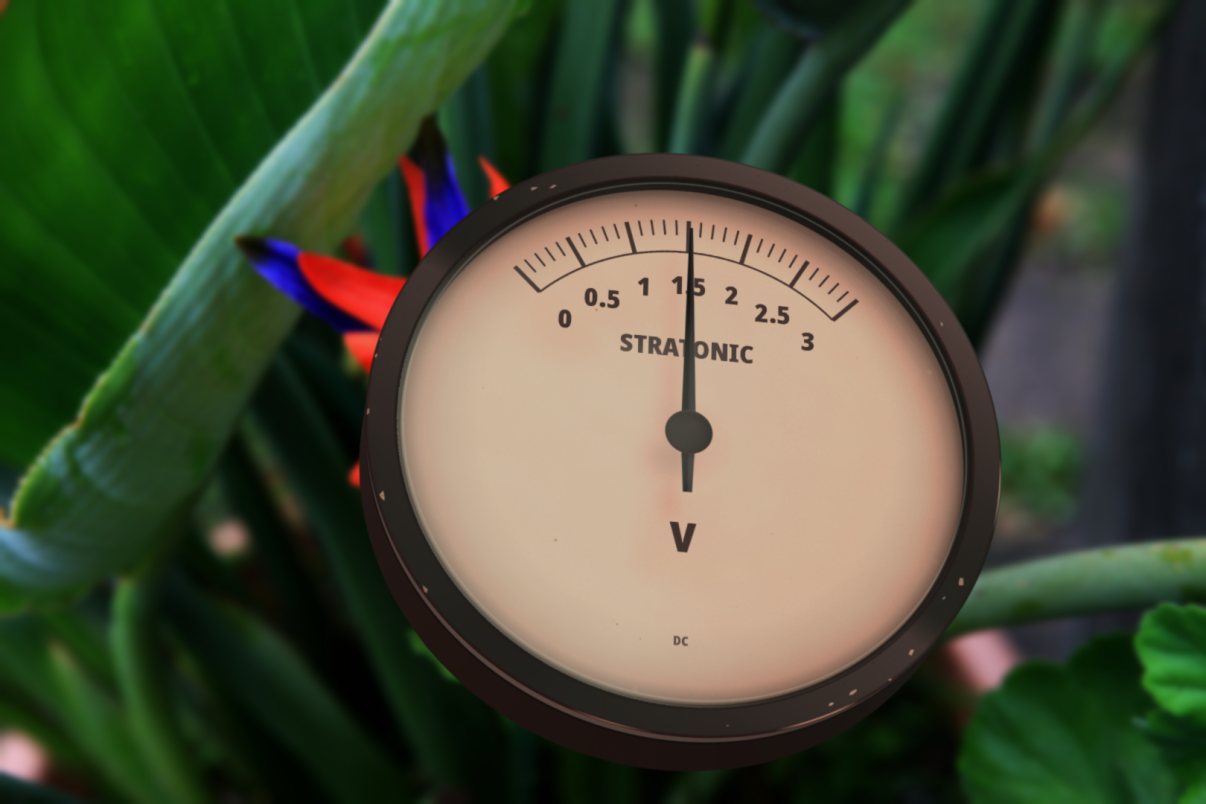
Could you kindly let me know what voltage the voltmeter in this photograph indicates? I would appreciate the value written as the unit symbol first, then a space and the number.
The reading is V 1.5
